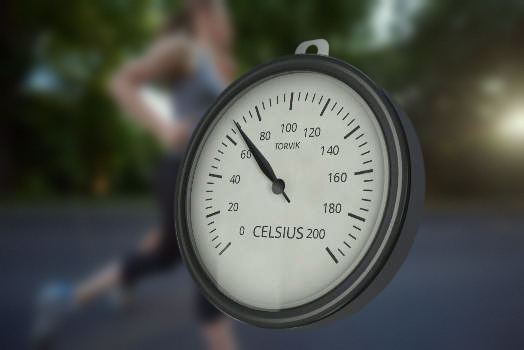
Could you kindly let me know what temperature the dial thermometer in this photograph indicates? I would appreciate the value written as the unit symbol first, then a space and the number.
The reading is °C 68
